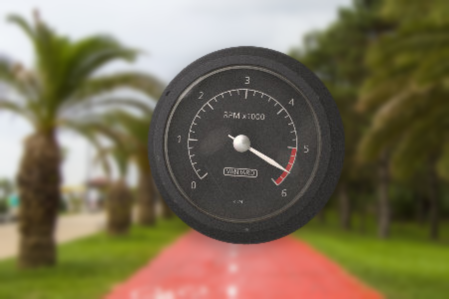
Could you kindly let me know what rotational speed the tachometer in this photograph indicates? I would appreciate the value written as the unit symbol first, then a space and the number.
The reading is rpm 5600
